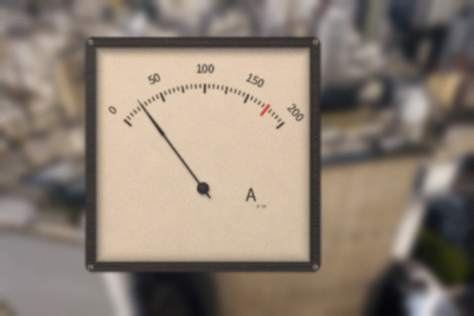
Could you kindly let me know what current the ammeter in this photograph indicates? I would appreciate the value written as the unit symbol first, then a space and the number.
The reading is A 25
